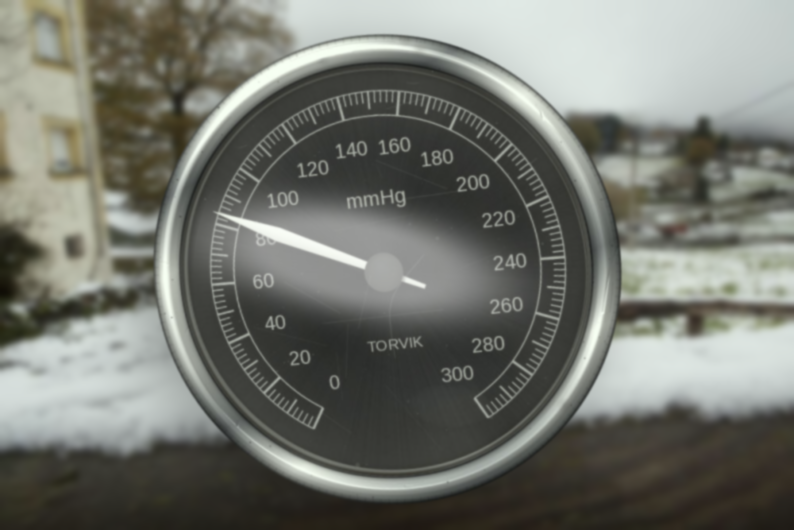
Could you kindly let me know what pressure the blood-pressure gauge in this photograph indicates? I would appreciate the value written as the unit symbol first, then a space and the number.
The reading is mmHg 84
